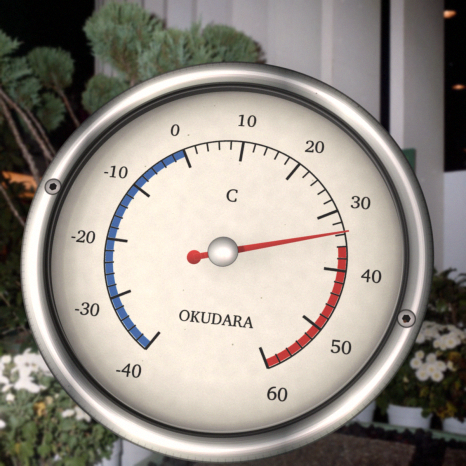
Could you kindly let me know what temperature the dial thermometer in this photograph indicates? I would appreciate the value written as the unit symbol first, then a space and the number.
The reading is °C 34
